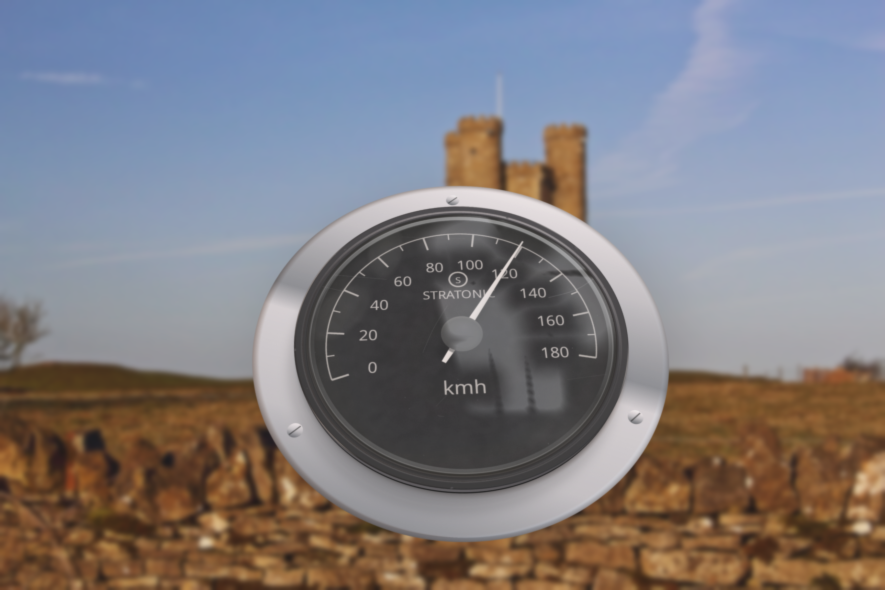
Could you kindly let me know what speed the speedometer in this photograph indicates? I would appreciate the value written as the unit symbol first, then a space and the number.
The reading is km/h 120
